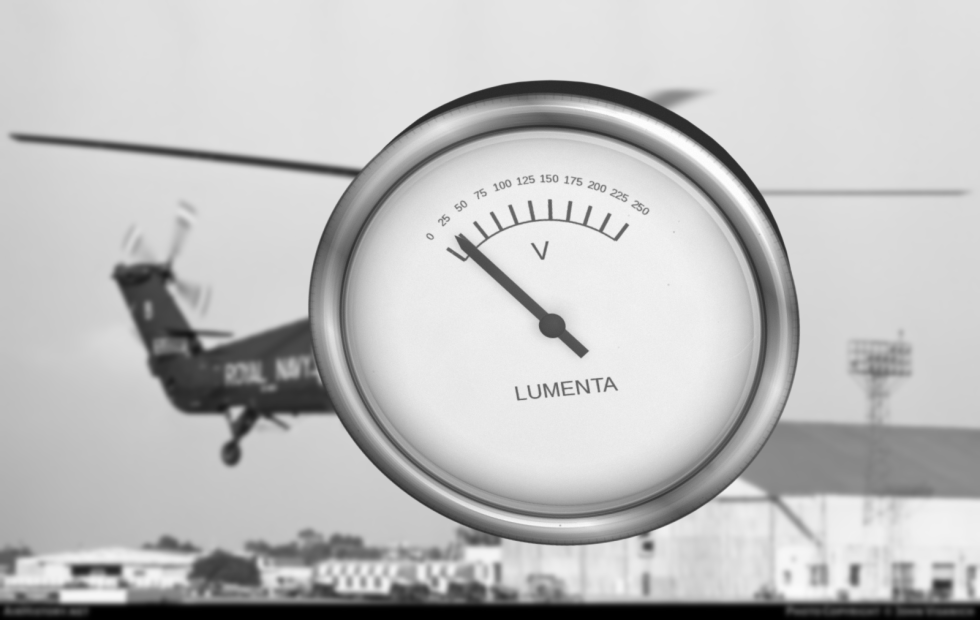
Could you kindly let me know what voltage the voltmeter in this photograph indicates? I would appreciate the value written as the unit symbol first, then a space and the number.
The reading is V 25
